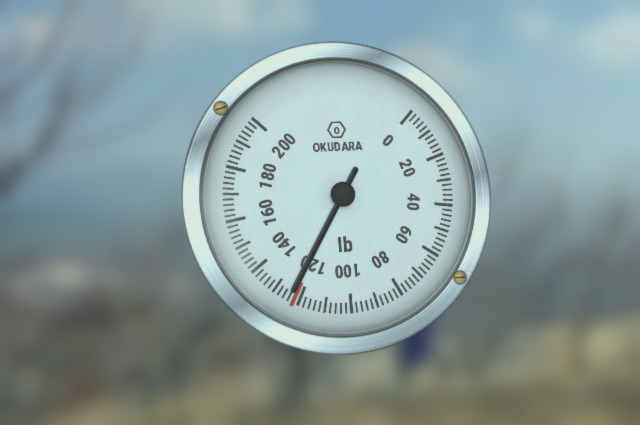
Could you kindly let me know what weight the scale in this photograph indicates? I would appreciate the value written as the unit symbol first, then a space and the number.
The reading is lb 124
